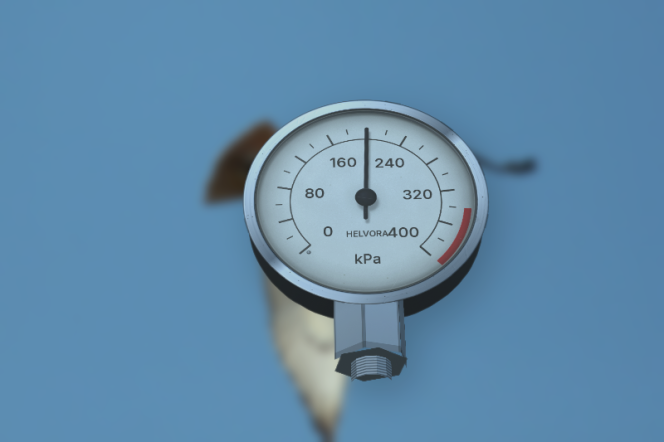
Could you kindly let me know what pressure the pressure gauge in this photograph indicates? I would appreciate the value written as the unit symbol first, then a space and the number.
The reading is kPa 200
